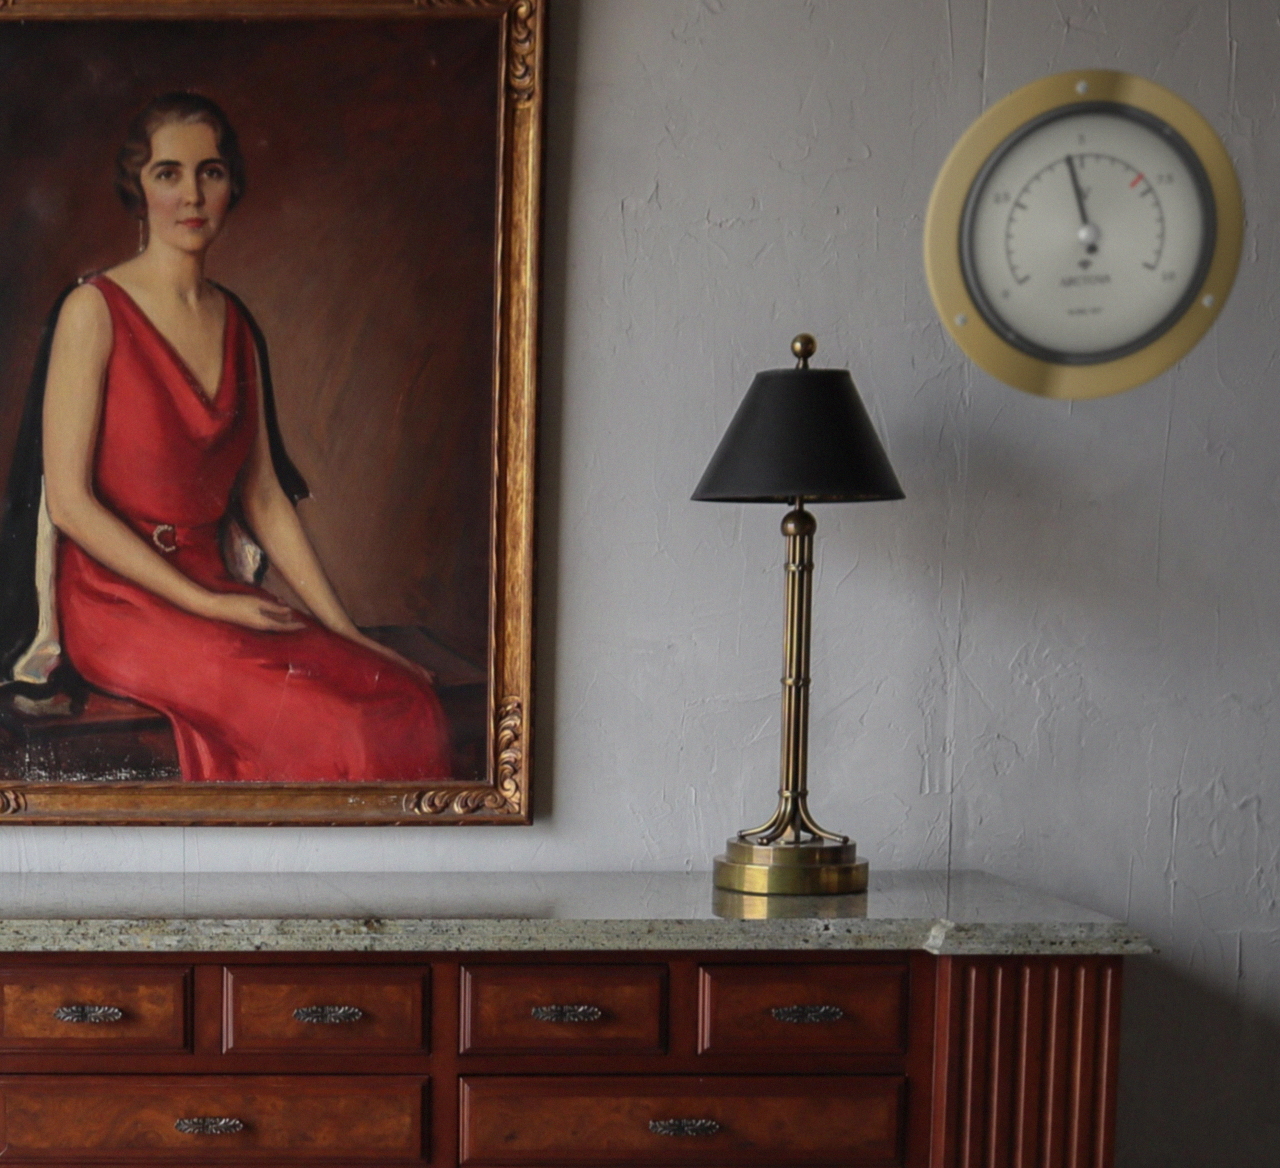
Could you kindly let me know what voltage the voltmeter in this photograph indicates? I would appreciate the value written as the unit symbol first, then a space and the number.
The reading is V 4.5
